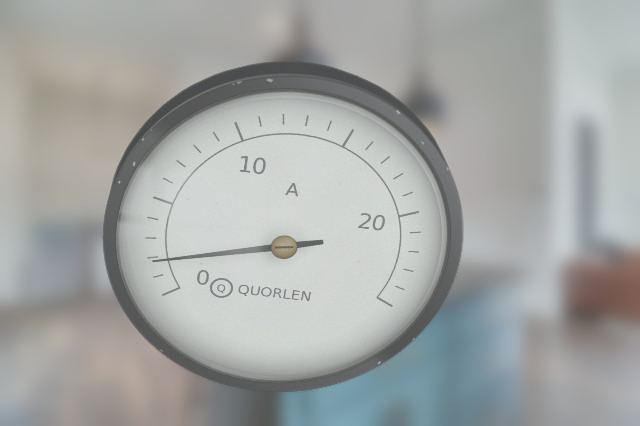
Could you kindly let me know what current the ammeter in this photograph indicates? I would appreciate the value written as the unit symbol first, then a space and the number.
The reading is A 2
